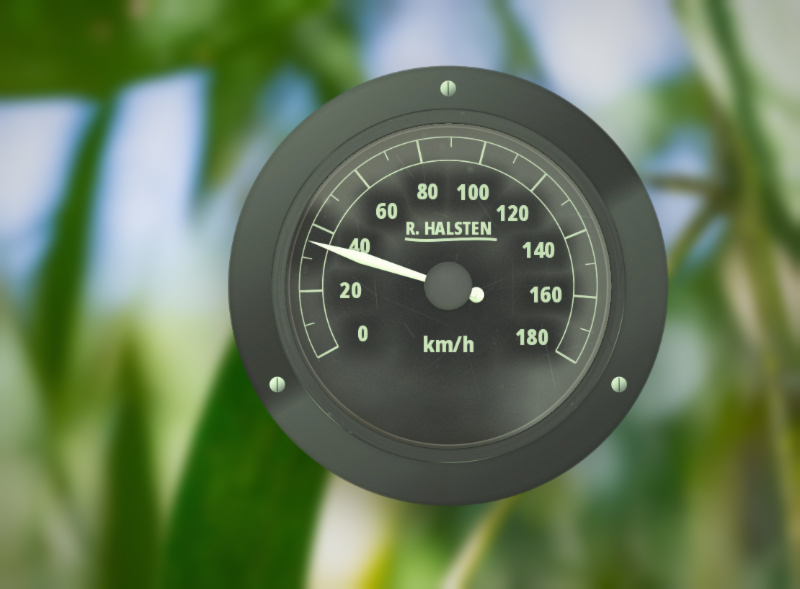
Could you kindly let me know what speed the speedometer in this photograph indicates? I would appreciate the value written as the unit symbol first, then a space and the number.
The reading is km/h 35
